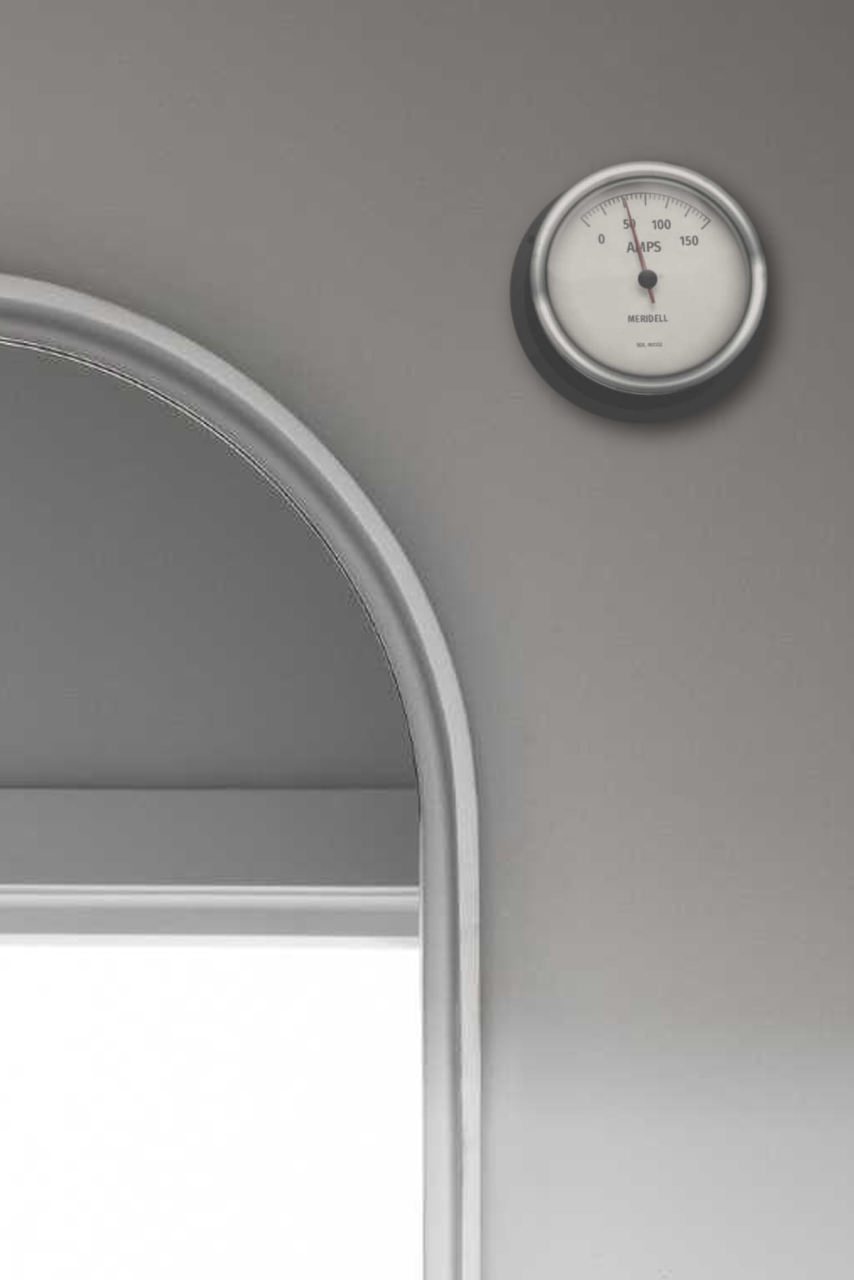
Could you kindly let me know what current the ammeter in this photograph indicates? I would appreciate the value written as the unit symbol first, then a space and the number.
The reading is A 50
